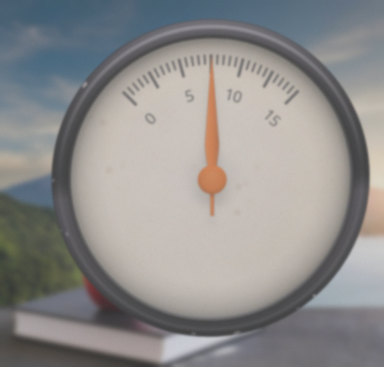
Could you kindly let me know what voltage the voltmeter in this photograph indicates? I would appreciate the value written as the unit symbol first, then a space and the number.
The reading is V 7.5
